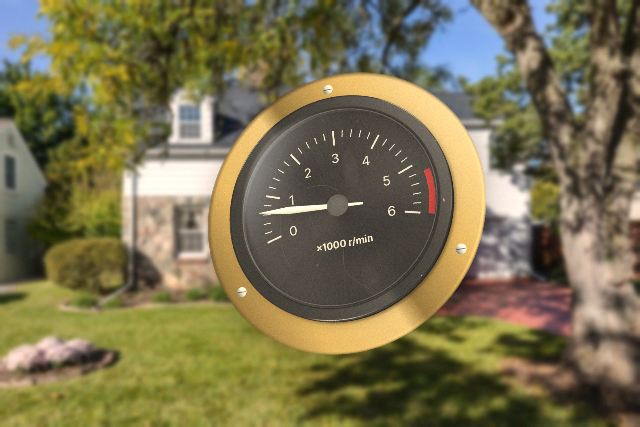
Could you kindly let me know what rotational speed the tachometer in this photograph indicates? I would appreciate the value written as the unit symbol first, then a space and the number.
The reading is rpm 600
